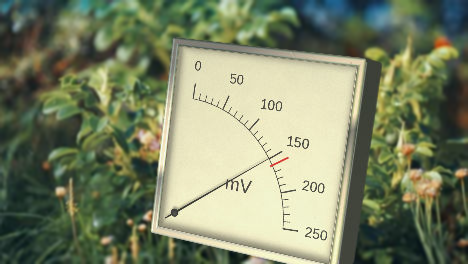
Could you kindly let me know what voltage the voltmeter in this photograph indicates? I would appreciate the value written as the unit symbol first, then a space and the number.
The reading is mV 150
